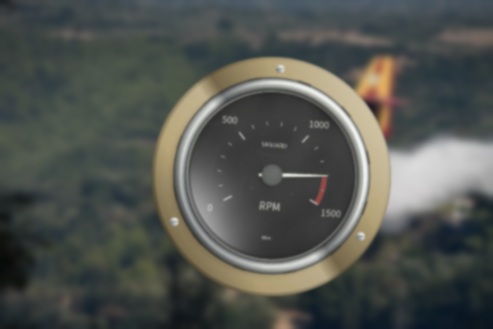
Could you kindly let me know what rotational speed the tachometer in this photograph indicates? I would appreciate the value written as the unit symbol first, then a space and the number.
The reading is rpm 1300
